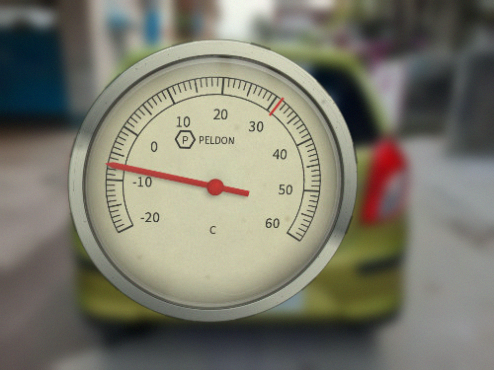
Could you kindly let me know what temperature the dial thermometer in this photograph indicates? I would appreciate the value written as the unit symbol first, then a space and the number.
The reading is °C -7
